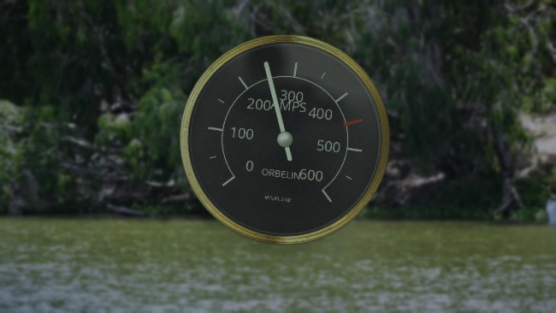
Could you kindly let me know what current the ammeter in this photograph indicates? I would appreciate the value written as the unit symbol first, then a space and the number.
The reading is A 250
